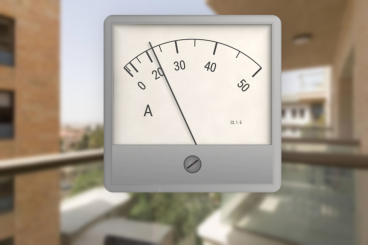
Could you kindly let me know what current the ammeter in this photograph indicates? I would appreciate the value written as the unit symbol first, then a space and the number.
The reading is A 22.5
